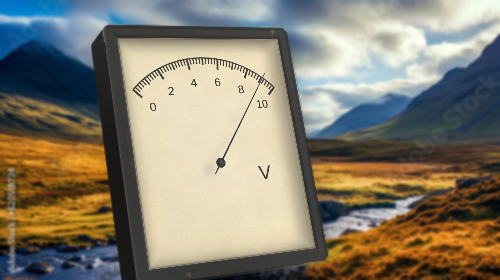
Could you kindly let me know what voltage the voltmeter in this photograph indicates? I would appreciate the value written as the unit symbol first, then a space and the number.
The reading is V 9
